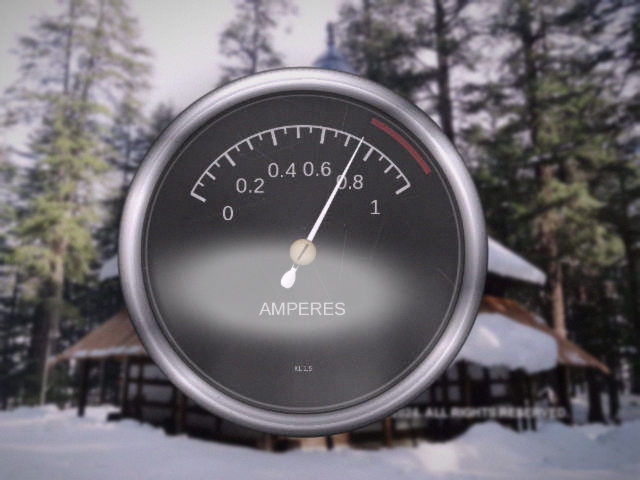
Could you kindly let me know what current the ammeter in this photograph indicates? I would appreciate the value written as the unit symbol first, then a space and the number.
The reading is A 0.75
